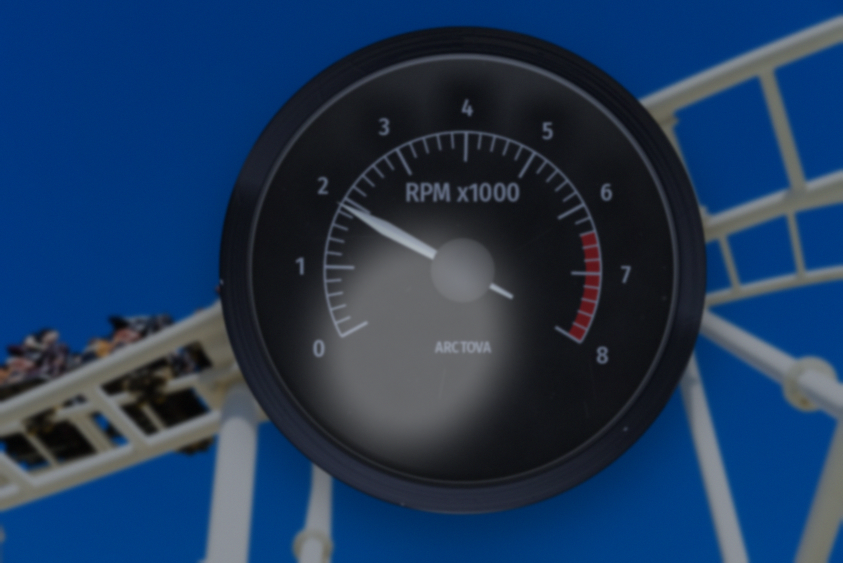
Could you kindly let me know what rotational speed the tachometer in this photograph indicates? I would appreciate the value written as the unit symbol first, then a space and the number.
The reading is rpm 1900
